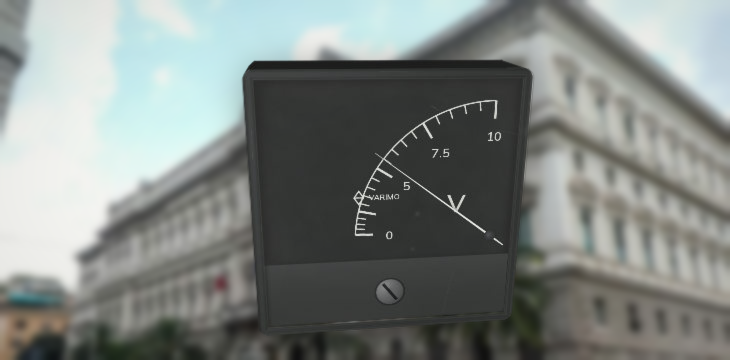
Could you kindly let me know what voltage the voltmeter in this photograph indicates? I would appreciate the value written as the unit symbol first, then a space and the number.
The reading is V 5.5
